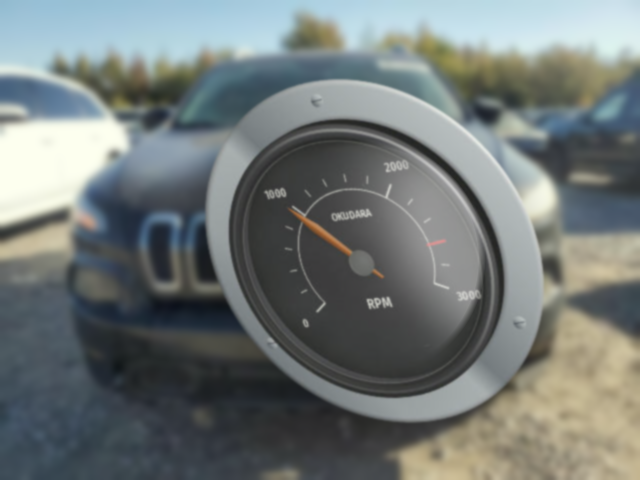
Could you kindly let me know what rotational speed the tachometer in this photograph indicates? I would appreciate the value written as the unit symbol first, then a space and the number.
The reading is rpm 1000
